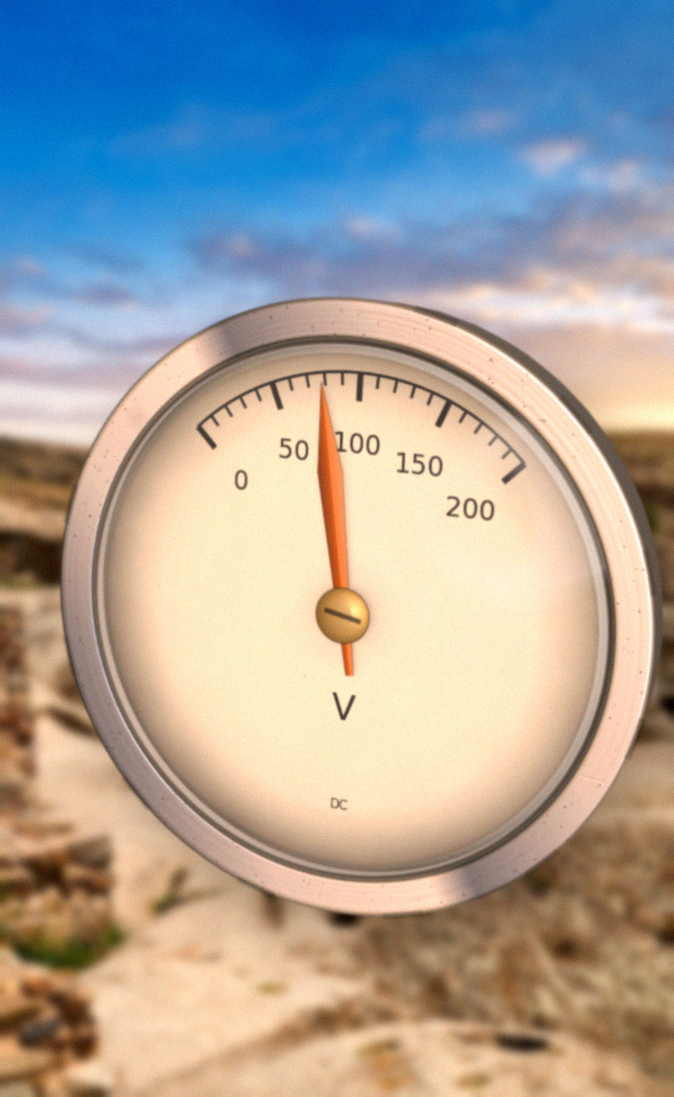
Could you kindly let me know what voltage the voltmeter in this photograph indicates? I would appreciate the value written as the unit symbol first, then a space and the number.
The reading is V 80
